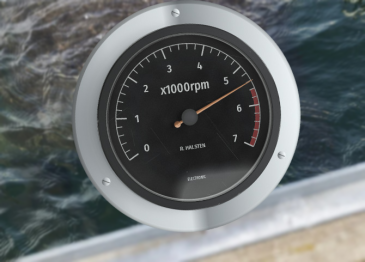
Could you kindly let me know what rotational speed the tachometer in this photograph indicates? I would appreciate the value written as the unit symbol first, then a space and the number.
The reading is rpm 5400
